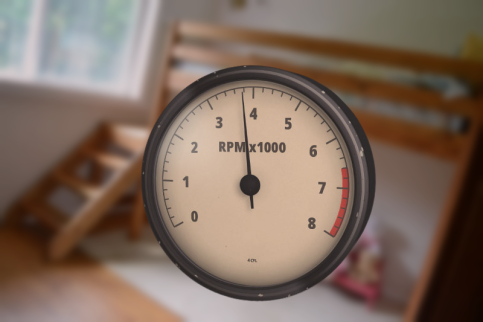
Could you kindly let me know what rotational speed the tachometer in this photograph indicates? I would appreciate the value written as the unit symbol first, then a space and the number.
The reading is rpm 3800
